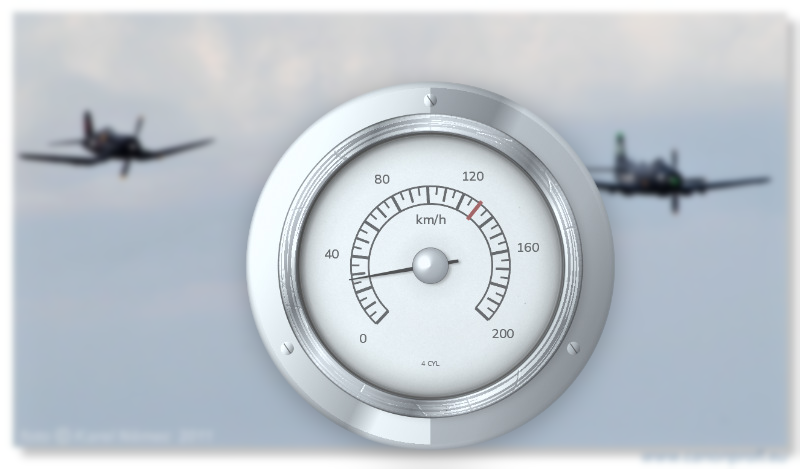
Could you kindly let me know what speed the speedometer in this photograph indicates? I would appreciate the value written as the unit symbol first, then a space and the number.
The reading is km/h 27.5
